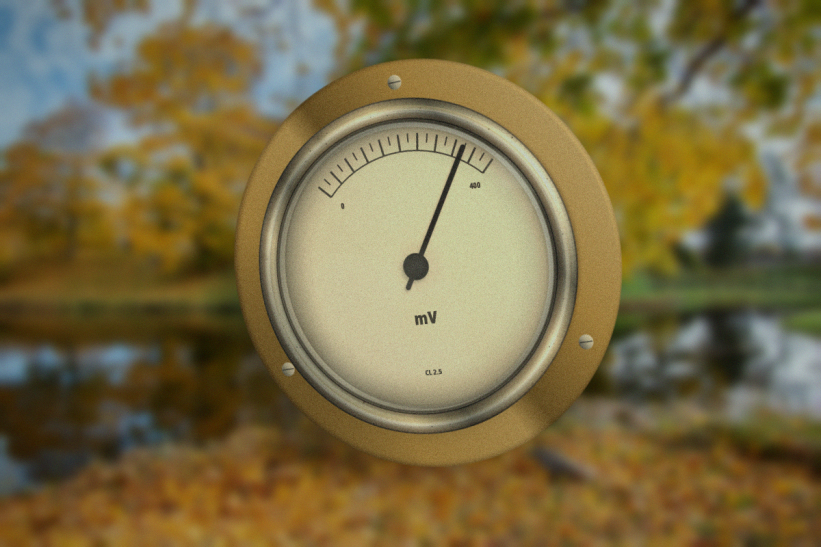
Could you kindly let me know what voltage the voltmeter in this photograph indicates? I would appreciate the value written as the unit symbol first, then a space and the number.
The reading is mV 340
